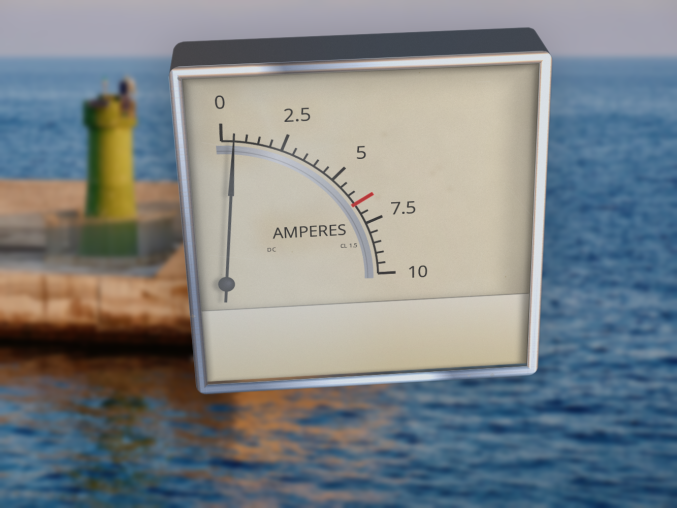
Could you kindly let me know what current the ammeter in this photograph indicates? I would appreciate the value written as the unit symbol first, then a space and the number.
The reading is A 0.5
